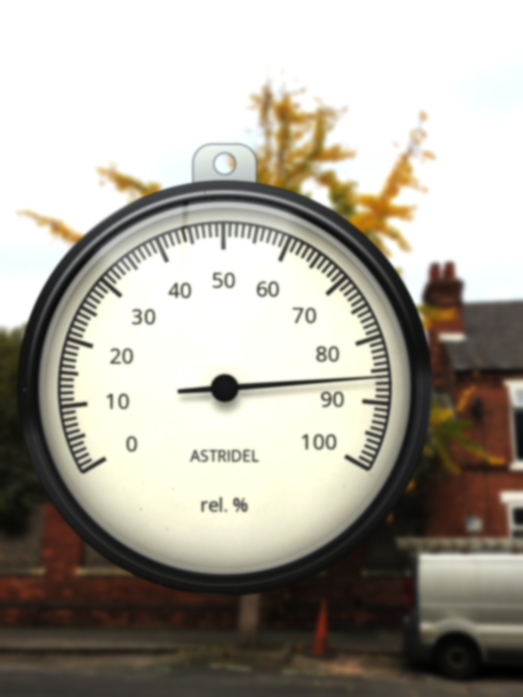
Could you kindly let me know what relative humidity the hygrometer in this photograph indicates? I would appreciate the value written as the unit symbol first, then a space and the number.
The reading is % 86
